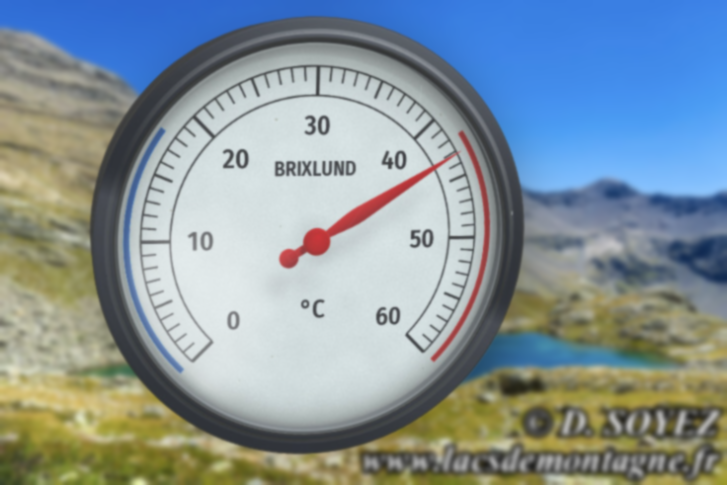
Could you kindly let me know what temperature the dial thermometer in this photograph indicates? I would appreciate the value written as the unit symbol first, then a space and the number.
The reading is °C 43
